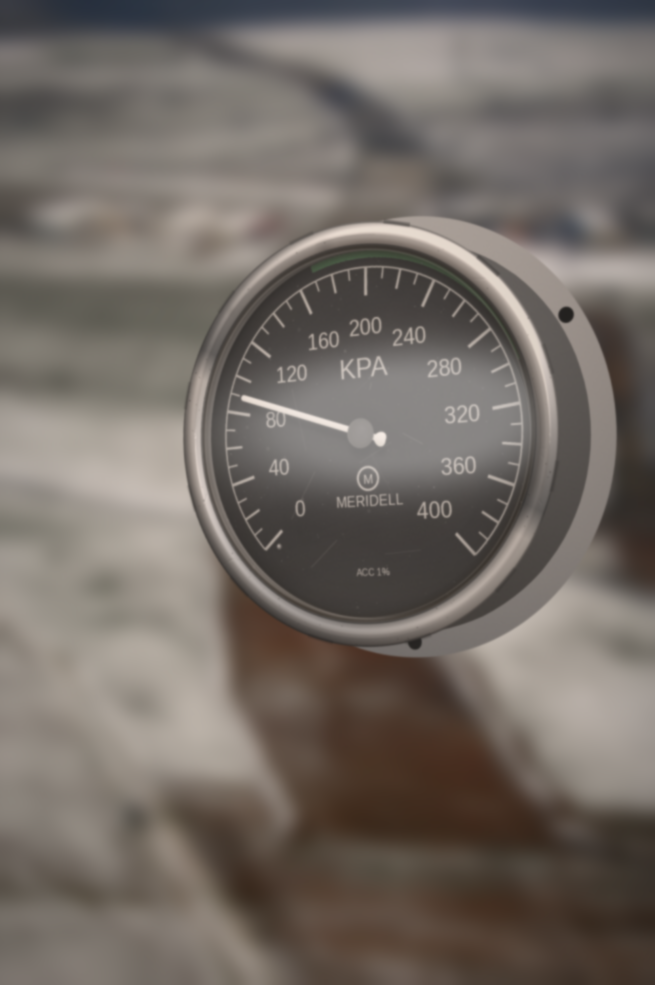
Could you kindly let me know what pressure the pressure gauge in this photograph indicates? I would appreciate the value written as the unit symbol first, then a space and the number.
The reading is kPa 90
